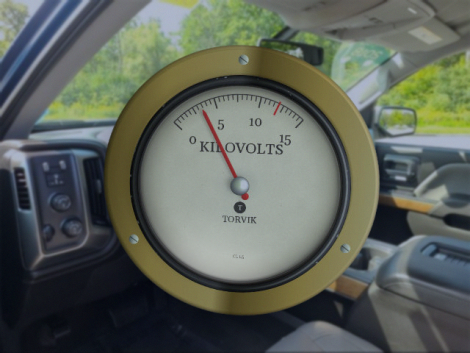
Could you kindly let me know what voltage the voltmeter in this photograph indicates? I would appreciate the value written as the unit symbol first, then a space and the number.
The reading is kV 3.5
